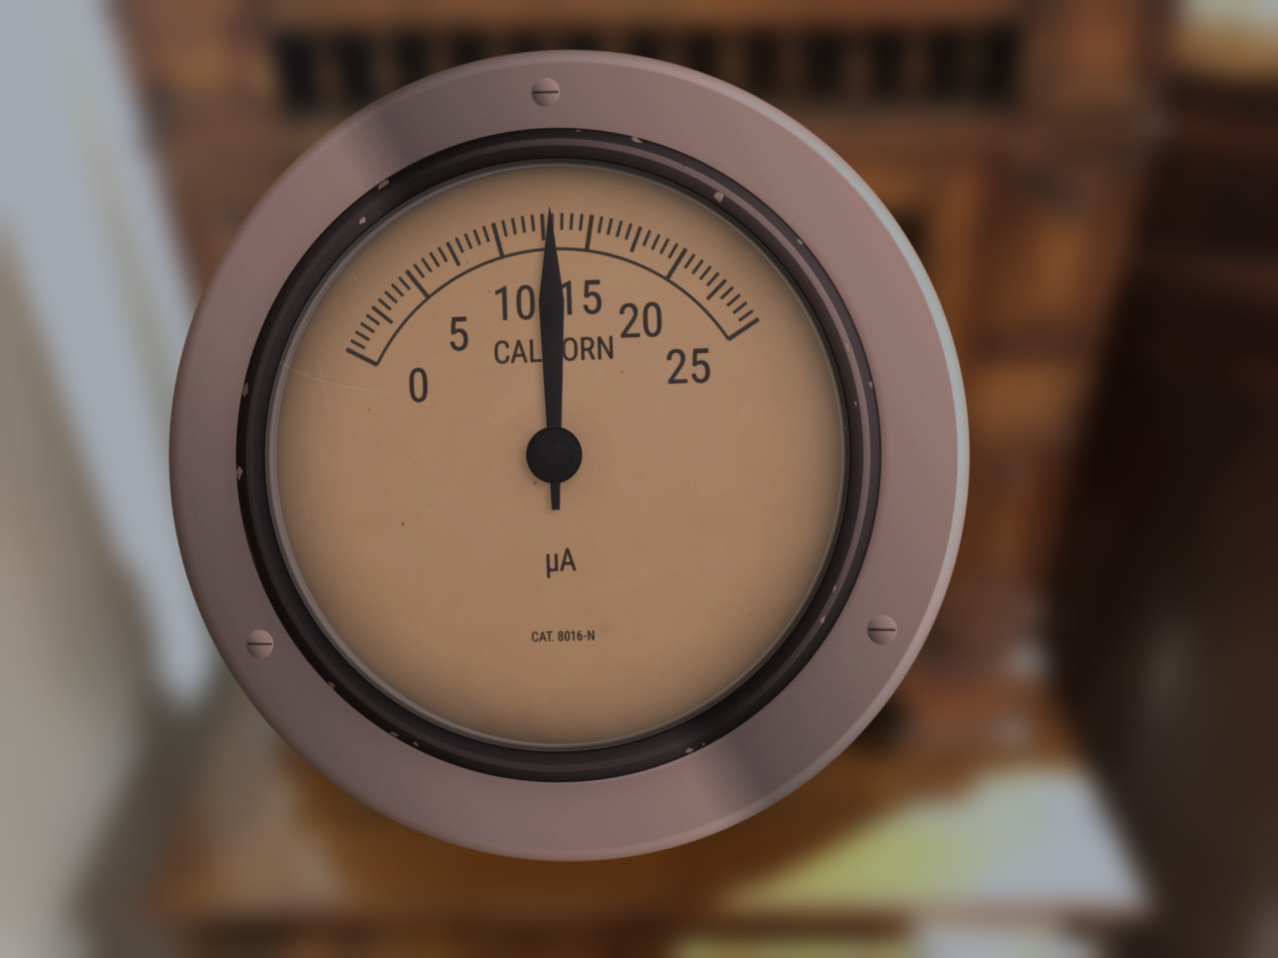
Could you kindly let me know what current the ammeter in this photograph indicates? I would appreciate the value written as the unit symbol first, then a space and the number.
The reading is µA 13
